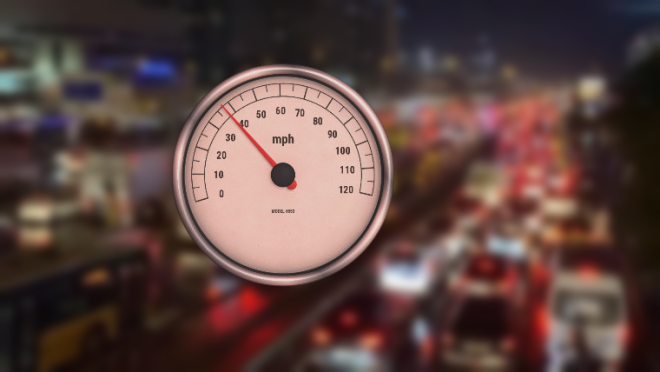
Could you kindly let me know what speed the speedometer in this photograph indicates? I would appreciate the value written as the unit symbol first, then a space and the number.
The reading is mph 37.5
